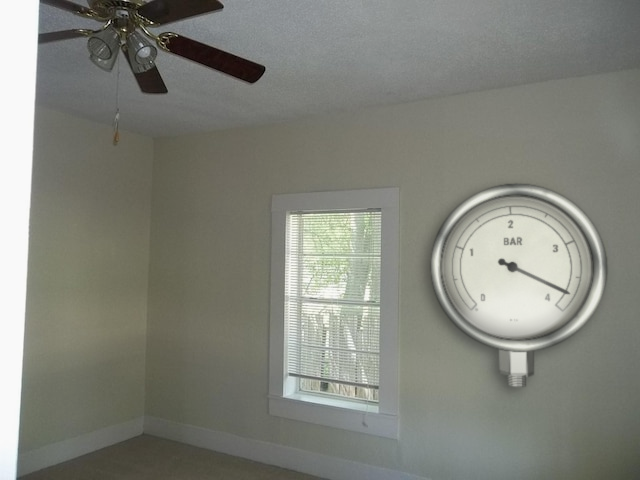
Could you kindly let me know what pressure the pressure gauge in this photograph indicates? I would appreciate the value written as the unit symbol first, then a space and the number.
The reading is bar 3.75
